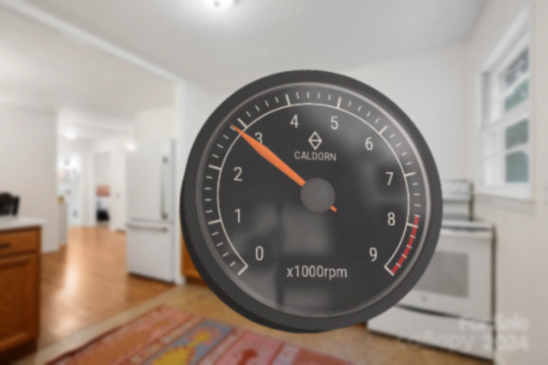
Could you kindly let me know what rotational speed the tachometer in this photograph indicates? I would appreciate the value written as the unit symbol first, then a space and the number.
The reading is rpm 2800
